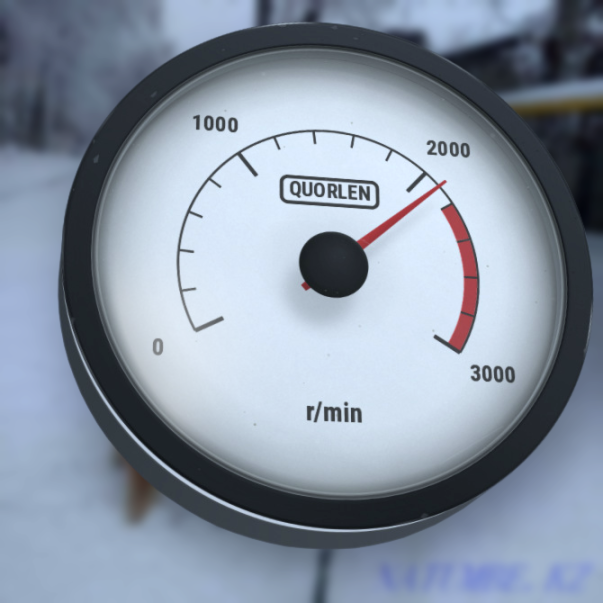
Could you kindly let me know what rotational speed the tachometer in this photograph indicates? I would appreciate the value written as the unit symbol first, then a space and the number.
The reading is rpm 2100
